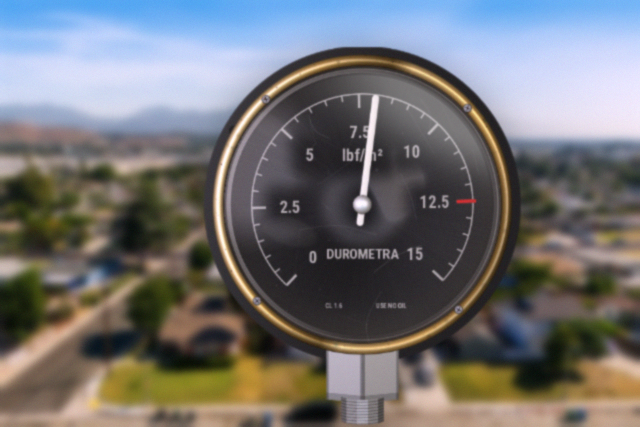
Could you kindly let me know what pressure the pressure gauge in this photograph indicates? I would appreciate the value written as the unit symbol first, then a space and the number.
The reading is psi 8
